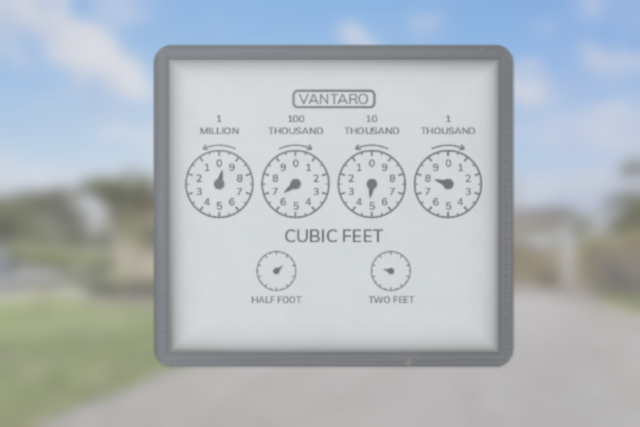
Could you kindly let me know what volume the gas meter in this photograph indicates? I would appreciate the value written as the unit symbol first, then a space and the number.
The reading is ft³ 964800
